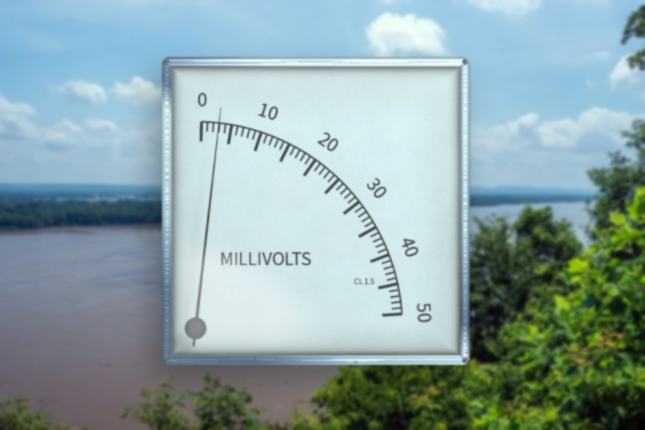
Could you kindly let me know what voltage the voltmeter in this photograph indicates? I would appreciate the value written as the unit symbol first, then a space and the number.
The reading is mV 3
